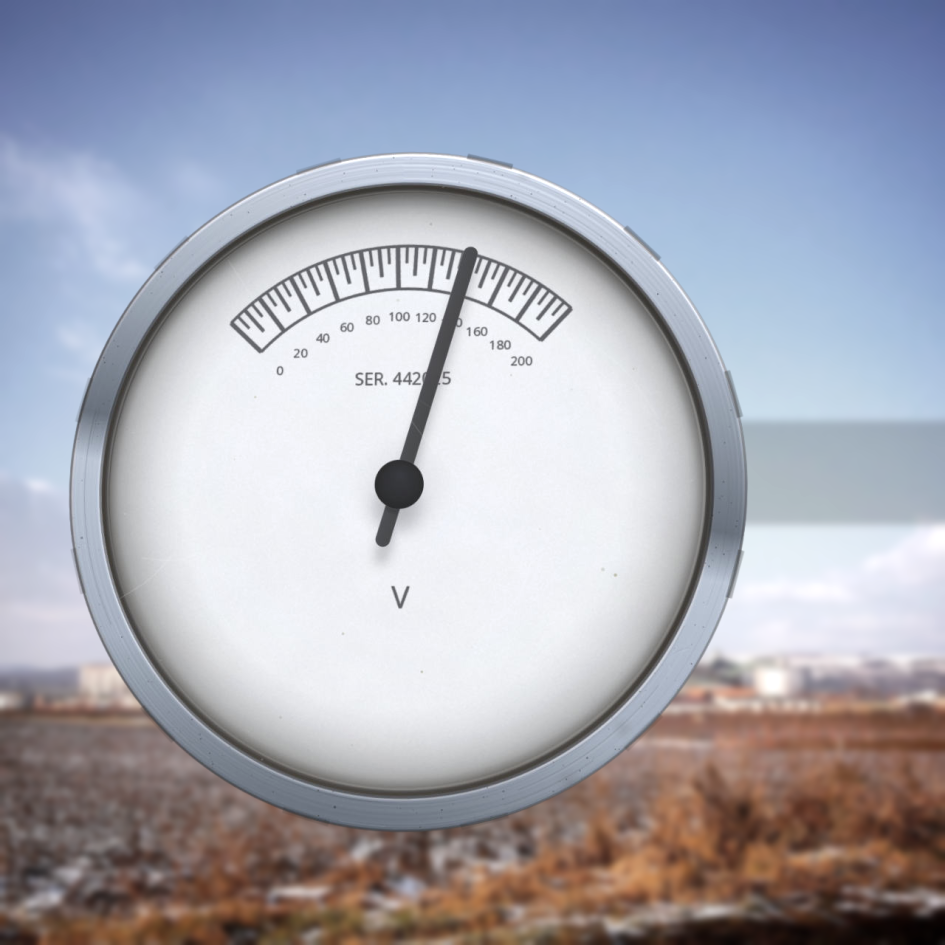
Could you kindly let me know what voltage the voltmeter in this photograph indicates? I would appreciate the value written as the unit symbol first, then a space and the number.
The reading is V 140
